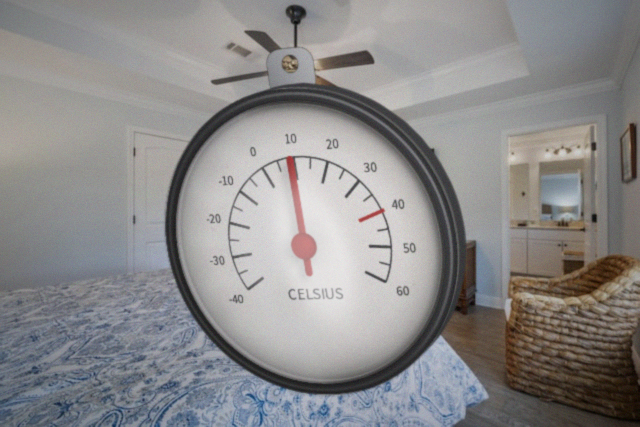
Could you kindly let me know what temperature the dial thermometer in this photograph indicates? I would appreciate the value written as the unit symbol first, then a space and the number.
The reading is °C 10
